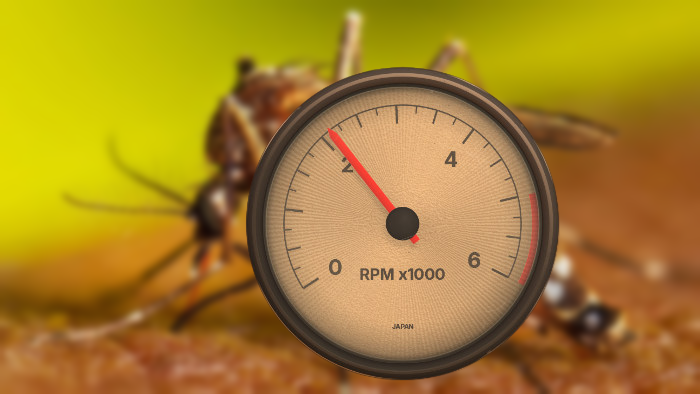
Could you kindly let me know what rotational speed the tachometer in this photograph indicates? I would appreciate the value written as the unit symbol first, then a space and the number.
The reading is rpm 2125
